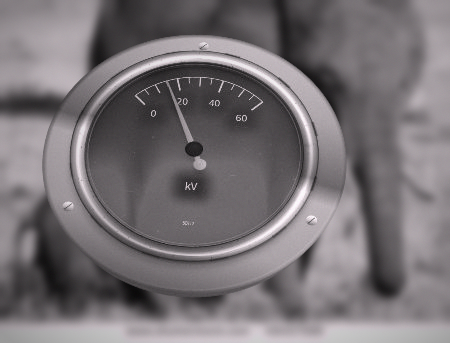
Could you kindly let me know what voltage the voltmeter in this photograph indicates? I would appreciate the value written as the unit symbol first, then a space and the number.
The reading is kV 15
